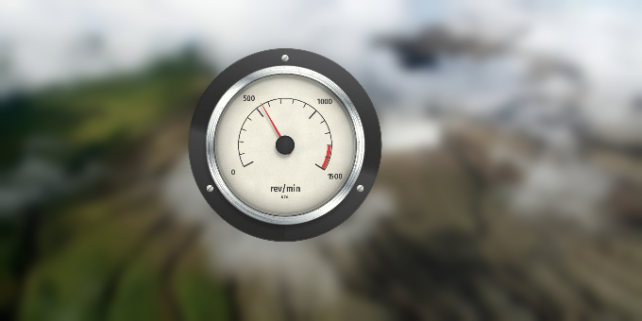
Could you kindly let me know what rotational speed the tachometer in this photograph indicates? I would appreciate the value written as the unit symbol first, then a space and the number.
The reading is rpm 550
